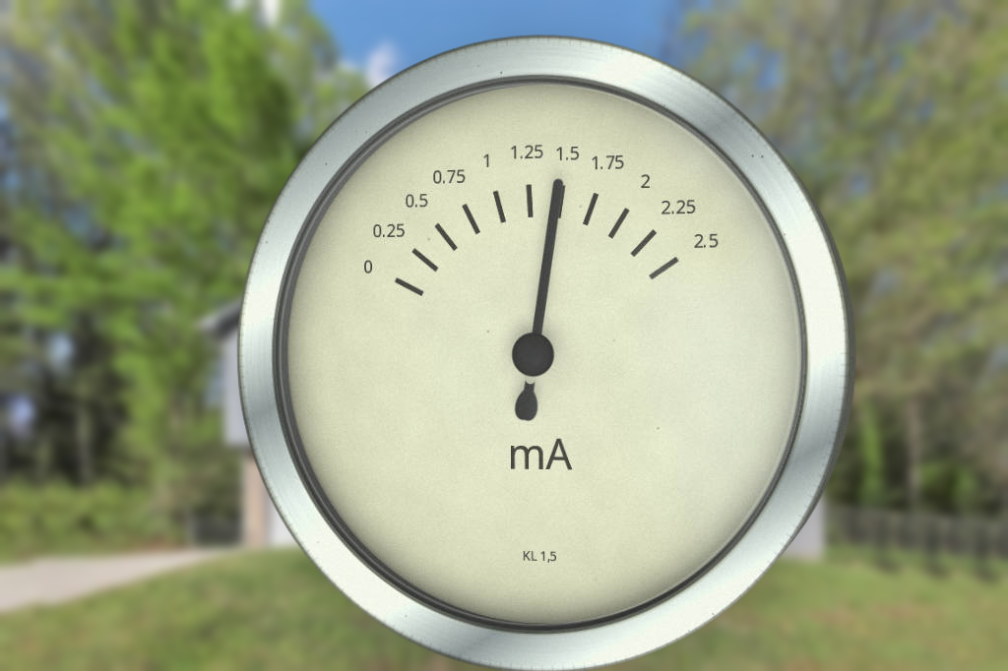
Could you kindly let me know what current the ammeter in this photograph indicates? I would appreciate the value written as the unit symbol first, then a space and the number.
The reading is mA 1.5
